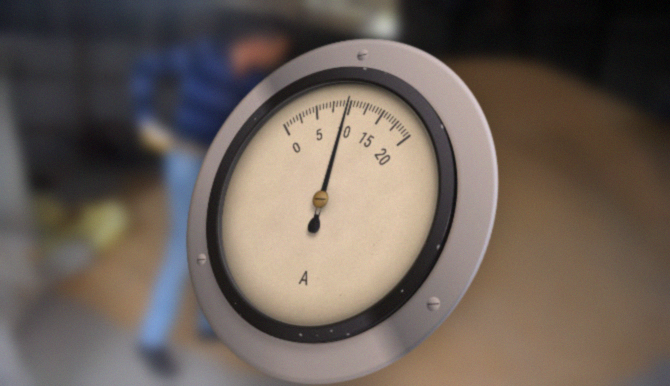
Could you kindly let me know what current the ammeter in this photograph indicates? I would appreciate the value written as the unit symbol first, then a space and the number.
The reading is A 10
